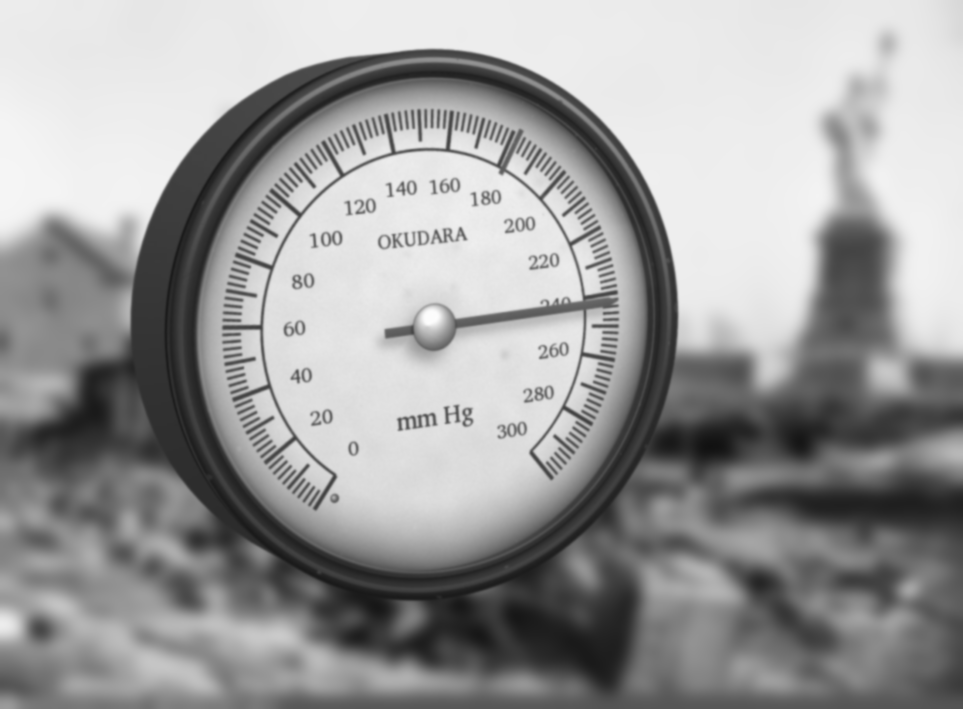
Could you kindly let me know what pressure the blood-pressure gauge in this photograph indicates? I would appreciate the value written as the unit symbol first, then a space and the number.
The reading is mmHg 242
